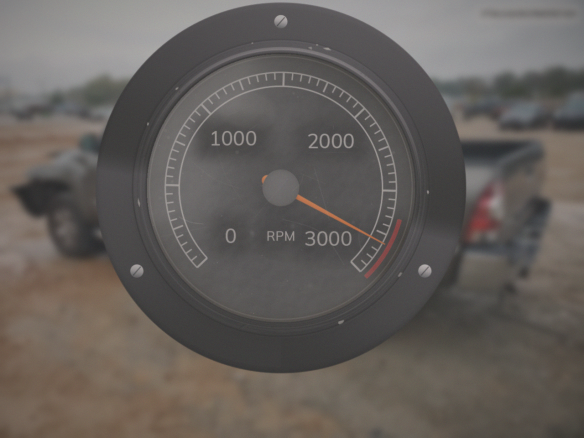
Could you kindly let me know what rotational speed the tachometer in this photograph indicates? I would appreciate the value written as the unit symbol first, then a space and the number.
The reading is rpm 2800
